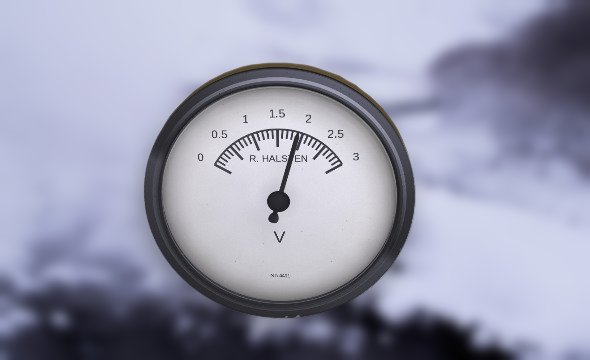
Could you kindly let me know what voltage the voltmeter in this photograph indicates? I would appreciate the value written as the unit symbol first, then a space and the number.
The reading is V 1.9
